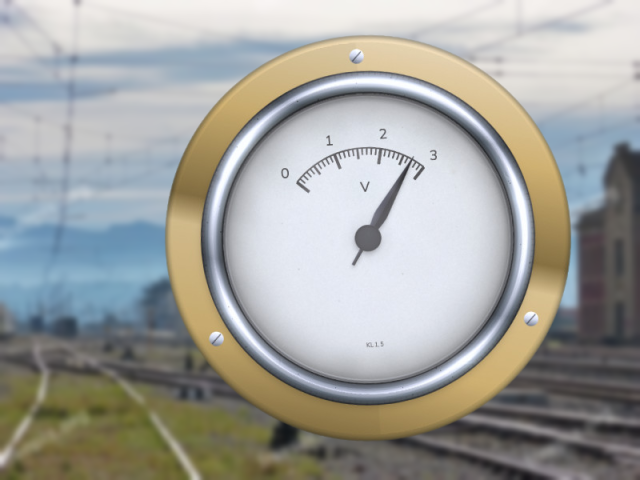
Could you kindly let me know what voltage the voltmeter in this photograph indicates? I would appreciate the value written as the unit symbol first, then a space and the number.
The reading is V 2.7
